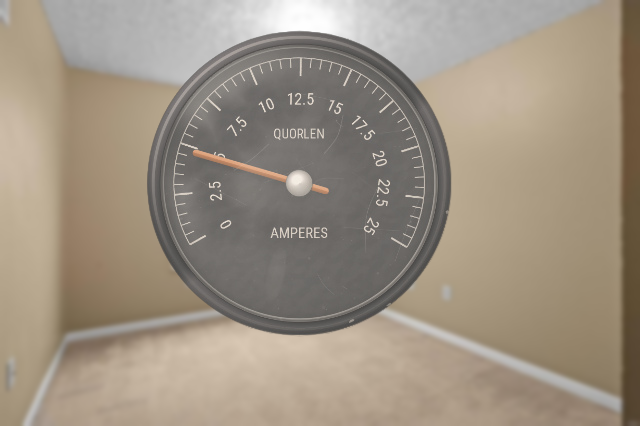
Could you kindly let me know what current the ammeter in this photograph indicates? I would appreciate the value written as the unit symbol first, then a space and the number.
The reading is A 4.75
